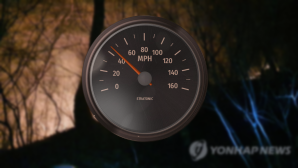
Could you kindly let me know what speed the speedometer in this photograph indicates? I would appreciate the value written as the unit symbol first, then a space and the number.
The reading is mph 45
